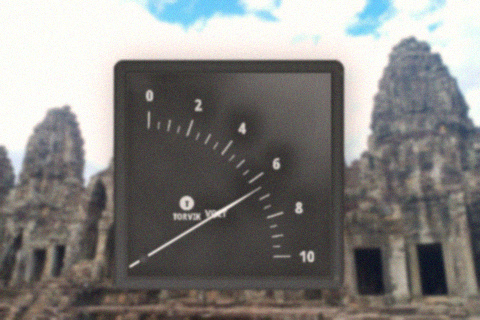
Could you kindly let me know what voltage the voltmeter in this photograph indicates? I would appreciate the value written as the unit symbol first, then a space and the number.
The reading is V 6.5
